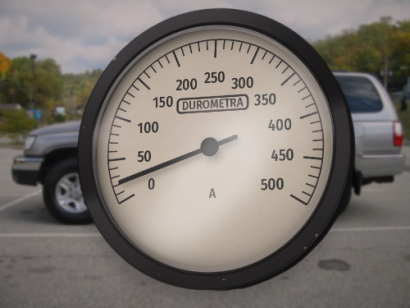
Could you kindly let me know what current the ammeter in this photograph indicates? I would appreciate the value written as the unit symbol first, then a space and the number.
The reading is A 20
